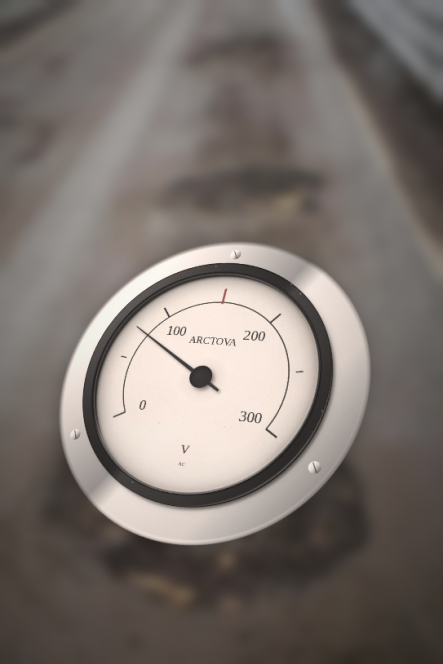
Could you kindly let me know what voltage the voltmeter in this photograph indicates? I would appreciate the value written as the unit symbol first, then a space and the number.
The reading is V 75
